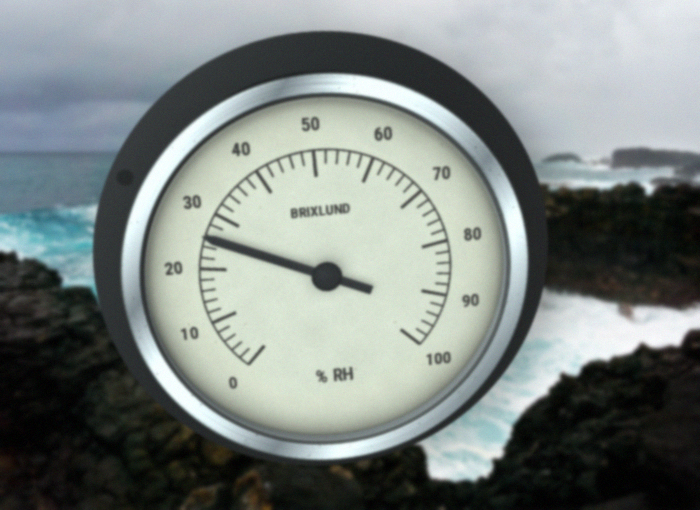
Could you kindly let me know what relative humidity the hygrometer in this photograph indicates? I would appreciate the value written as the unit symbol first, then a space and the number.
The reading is % 26
